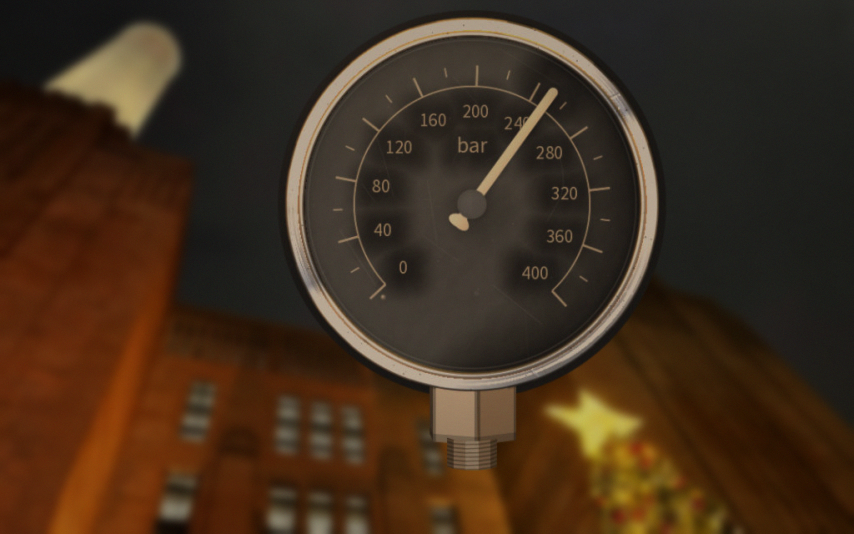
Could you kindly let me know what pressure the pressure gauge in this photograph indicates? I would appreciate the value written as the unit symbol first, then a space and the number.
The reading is bar 250
